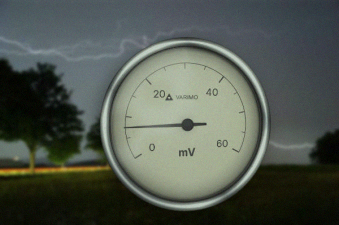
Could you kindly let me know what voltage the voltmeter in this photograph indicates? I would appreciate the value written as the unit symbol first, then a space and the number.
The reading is mV 7.5
